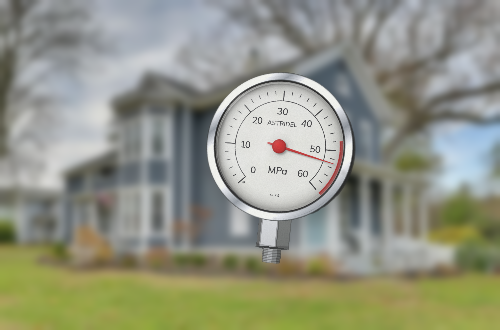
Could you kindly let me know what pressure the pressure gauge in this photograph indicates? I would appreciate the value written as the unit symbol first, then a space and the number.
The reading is MPa 53
